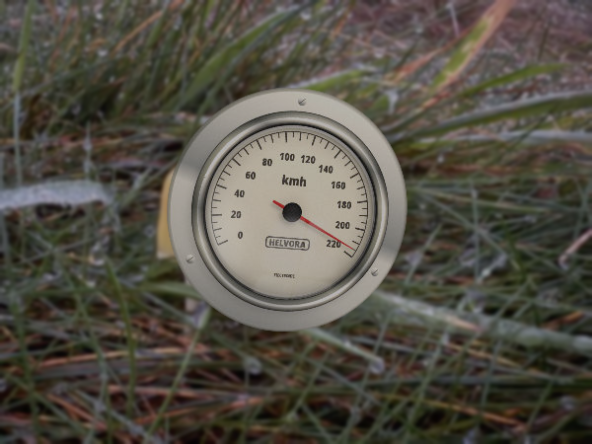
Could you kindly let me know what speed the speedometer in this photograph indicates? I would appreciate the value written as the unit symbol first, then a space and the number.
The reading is km/h 215
